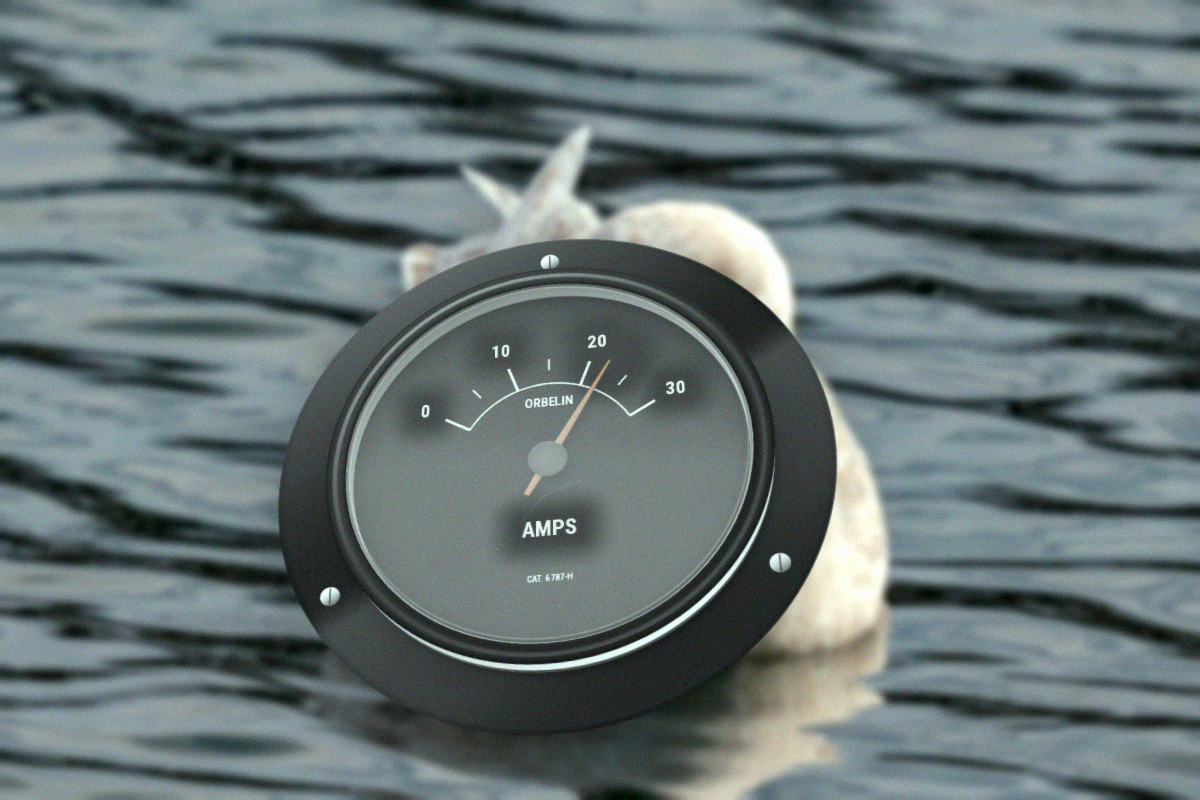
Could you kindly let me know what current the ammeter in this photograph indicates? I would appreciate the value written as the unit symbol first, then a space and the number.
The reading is A 22.5
